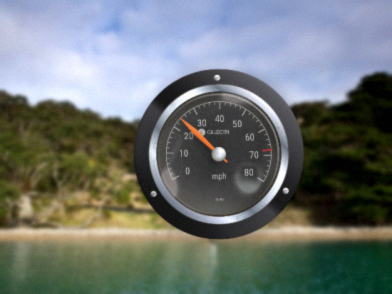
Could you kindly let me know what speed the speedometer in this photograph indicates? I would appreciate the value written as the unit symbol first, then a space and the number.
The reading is mph 24
